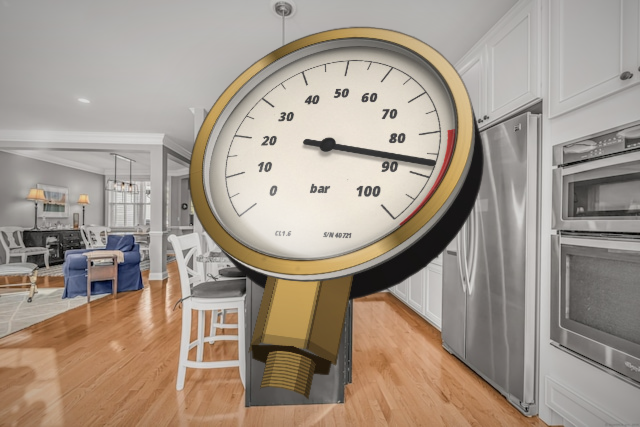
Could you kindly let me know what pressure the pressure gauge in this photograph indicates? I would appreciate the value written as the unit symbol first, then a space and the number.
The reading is bar 87.5
